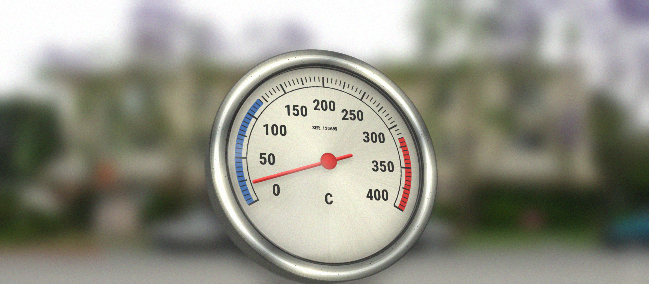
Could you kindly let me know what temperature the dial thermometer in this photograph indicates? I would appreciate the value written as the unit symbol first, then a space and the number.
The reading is °C 20
